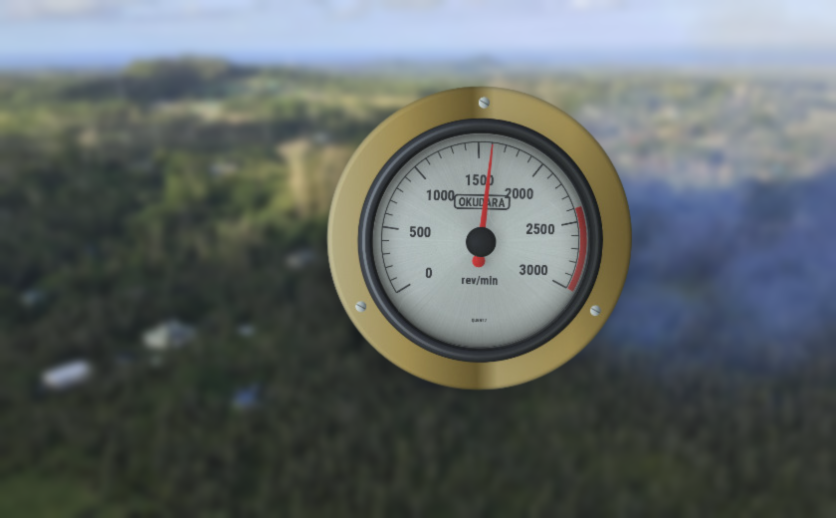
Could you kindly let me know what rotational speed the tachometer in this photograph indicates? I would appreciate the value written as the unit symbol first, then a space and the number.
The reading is rpm 1600
